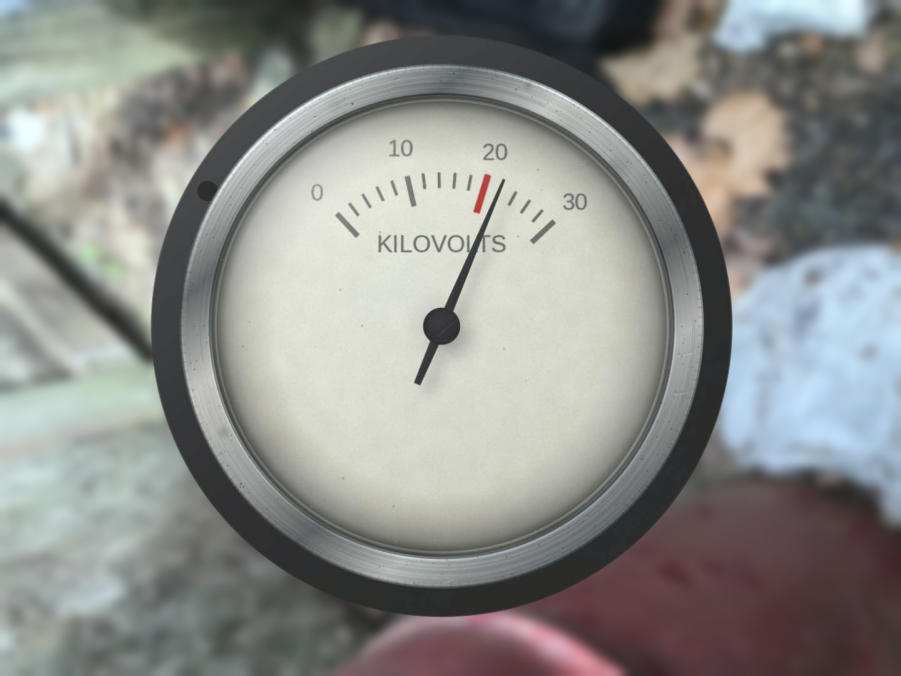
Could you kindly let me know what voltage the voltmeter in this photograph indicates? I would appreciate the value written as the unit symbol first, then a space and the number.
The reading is kV 22
